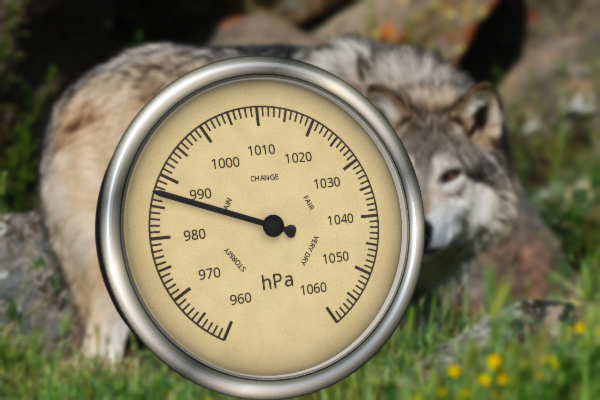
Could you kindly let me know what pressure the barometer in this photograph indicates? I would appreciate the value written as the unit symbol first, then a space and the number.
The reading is hPa 987
